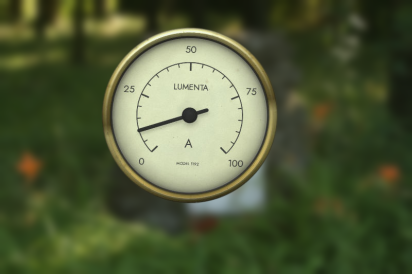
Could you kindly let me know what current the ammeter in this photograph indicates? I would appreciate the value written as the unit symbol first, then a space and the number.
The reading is A 10
